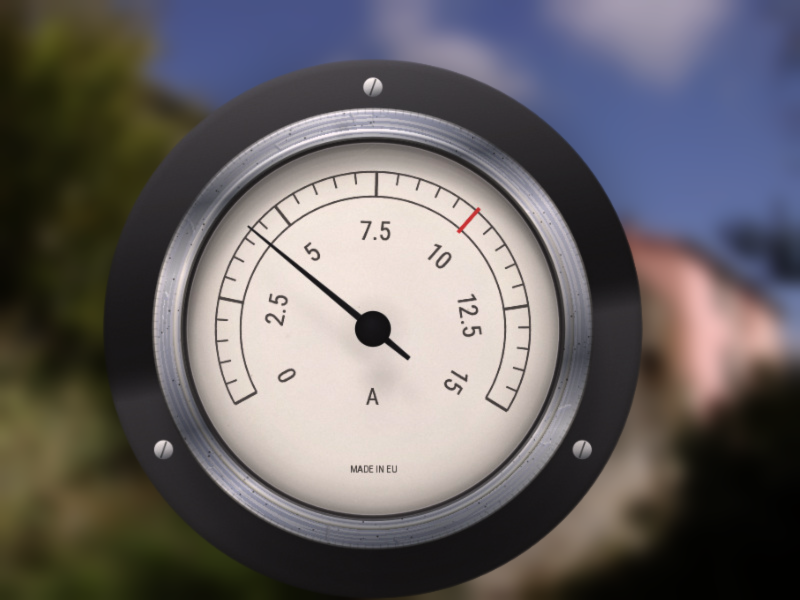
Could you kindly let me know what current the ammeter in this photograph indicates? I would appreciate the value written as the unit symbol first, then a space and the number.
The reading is A 4.25
